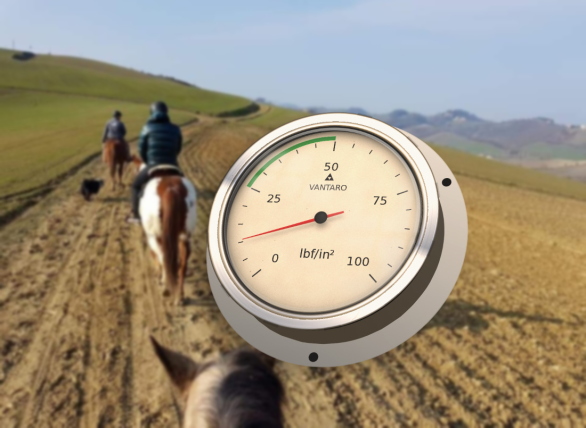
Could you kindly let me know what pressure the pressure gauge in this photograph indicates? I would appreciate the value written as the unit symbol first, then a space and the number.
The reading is psi 10
